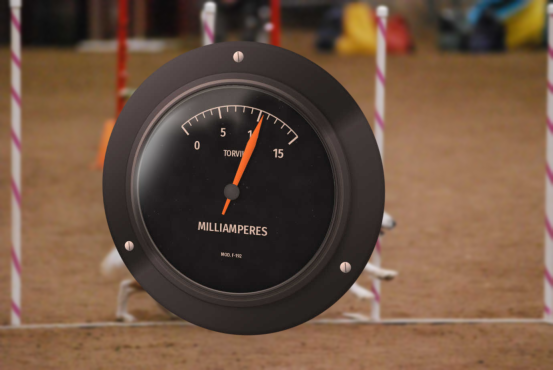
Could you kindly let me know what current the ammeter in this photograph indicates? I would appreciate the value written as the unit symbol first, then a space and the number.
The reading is mA 10.5
